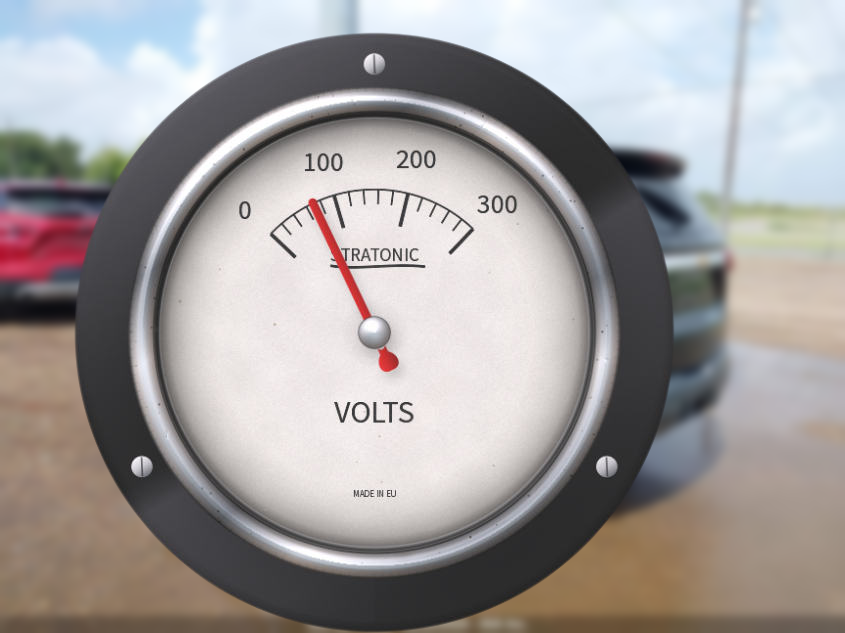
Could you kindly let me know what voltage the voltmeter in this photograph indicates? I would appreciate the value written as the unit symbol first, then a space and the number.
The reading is V 70
